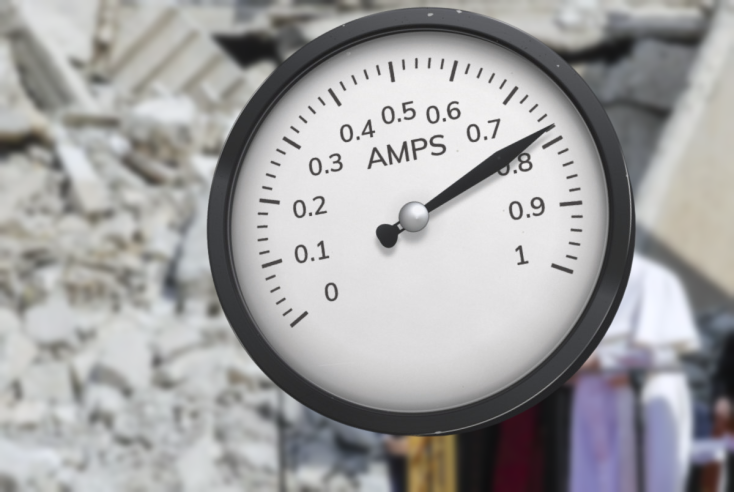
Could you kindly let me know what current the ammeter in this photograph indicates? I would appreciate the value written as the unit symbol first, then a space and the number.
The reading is A 0.78
